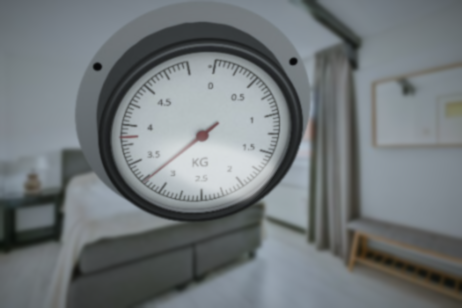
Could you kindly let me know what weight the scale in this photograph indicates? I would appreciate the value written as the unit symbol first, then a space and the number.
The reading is kg 3.25
